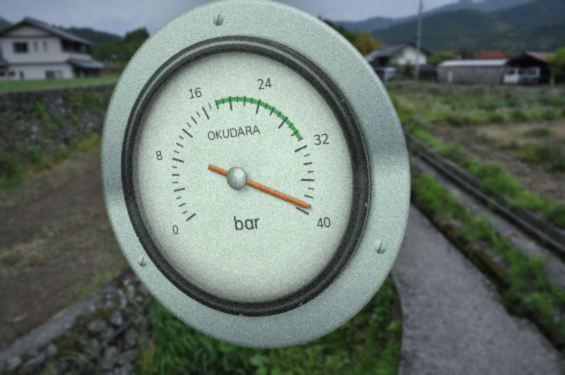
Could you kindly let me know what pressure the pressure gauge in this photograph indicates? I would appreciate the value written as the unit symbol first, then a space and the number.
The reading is bar 39
